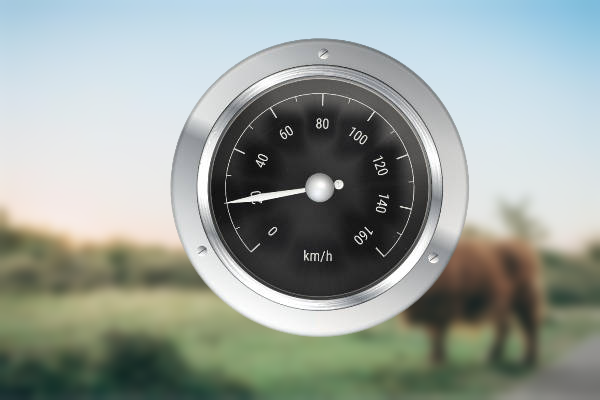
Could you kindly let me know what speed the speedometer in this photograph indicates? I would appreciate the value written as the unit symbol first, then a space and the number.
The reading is km/h 20
